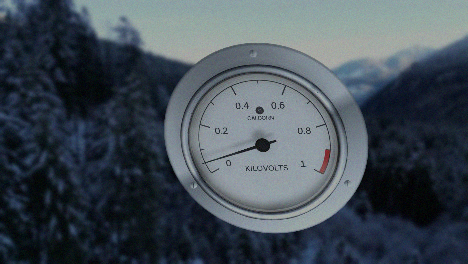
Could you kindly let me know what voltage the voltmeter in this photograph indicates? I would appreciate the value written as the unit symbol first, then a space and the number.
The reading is kV 0.05
